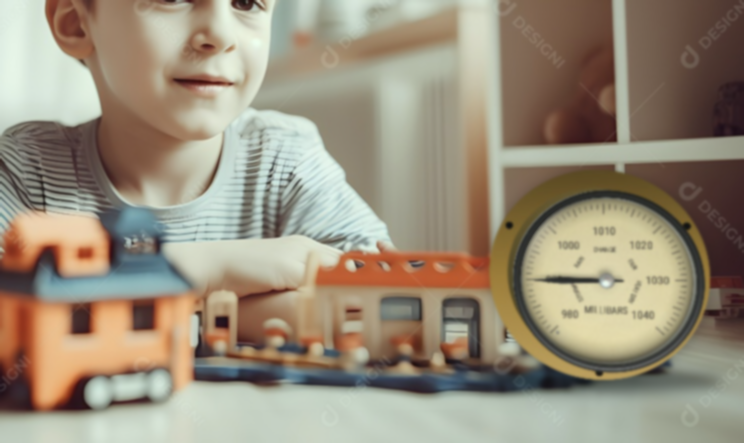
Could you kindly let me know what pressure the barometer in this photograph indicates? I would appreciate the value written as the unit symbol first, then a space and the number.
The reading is mbar 990
